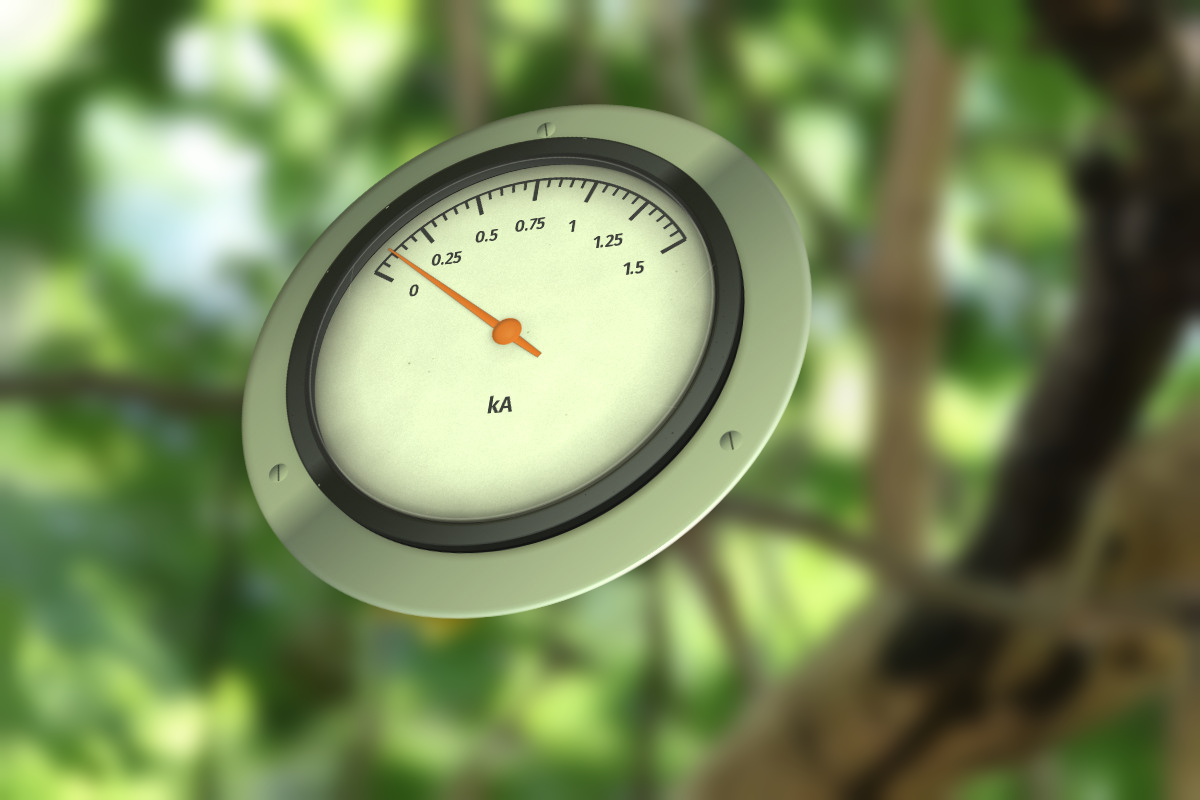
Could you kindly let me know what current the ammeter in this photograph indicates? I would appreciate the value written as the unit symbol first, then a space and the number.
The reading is kA 0.1
